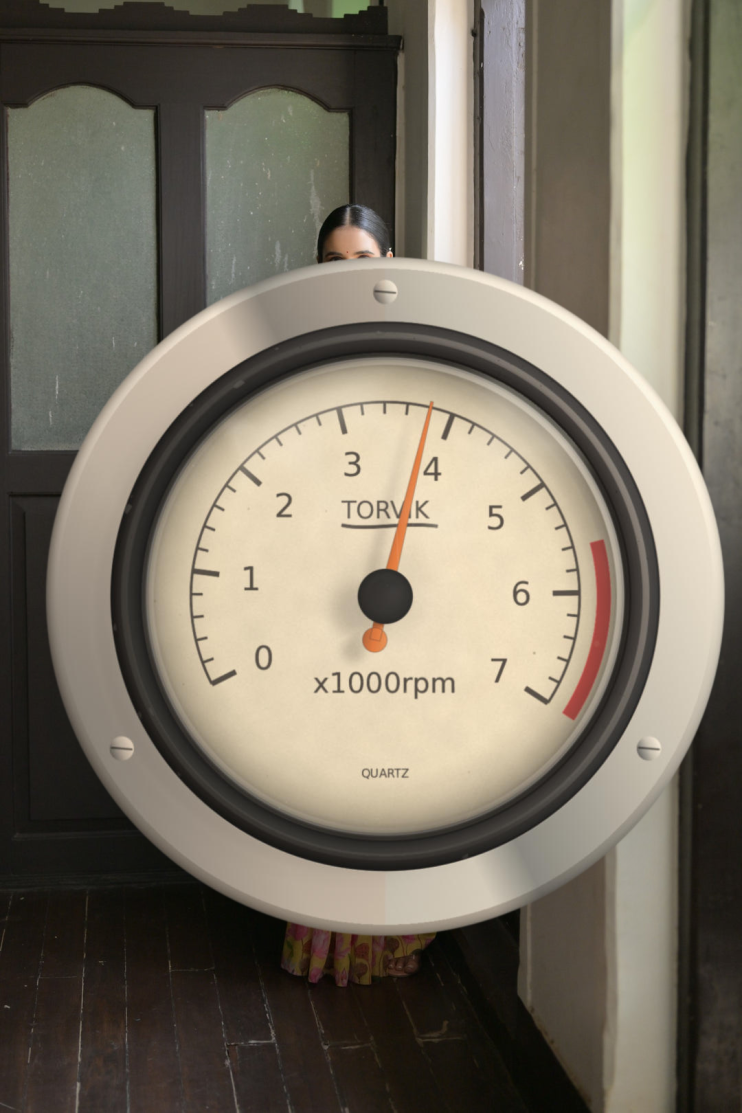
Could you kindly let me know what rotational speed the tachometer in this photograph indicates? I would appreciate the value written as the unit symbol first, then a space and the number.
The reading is rpm 3800
